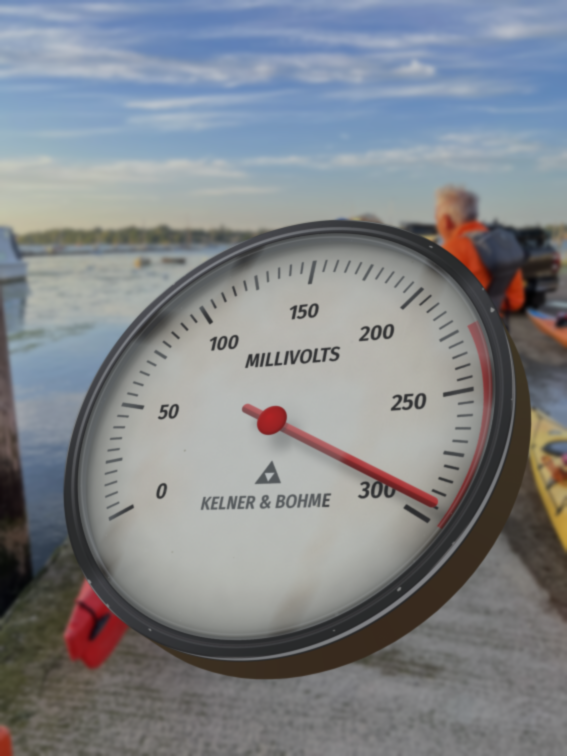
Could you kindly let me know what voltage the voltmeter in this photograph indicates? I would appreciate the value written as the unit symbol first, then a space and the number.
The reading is mV 295
